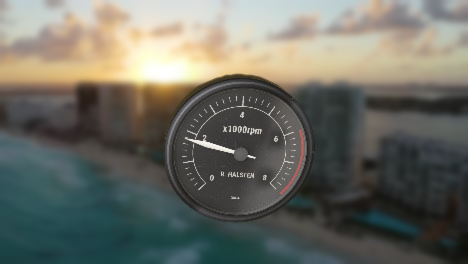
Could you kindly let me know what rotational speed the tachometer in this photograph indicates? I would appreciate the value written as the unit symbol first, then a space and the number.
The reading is rpm 1800
